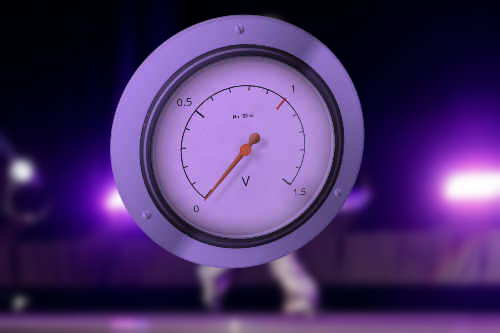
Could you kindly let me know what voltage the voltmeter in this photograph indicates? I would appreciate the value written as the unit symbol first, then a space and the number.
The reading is V 0
